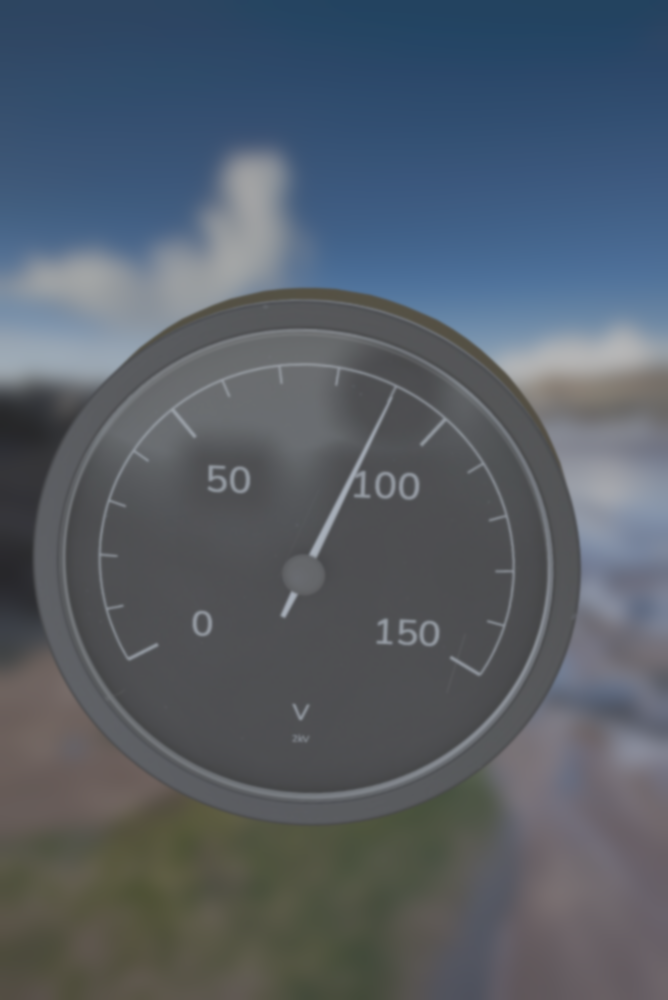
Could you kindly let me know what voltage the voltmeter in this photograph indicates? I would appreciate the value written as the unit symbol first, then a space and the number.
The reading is V 90
